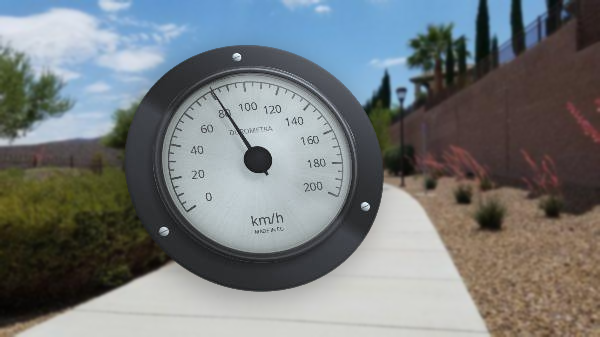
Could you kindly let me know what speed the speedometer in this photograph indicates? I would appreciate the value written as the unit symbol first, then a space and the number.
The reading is km/h 80
